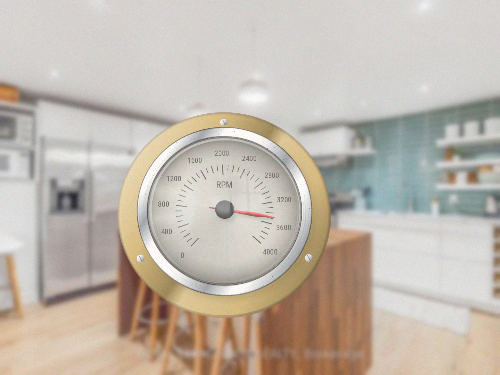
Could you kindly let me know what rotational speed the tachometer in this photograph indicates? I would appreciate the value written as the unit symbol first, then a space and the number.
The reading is rpm 3500
